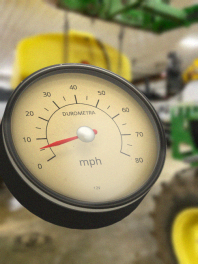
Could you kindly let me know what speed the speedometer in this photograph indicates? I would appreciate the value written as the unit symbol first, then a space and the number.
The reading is mph 5
